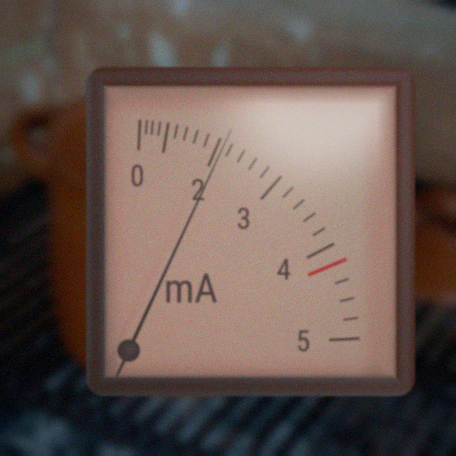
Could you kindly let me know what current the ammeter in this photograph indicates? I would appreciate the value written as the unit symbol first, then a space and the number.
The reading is mA 2.1
